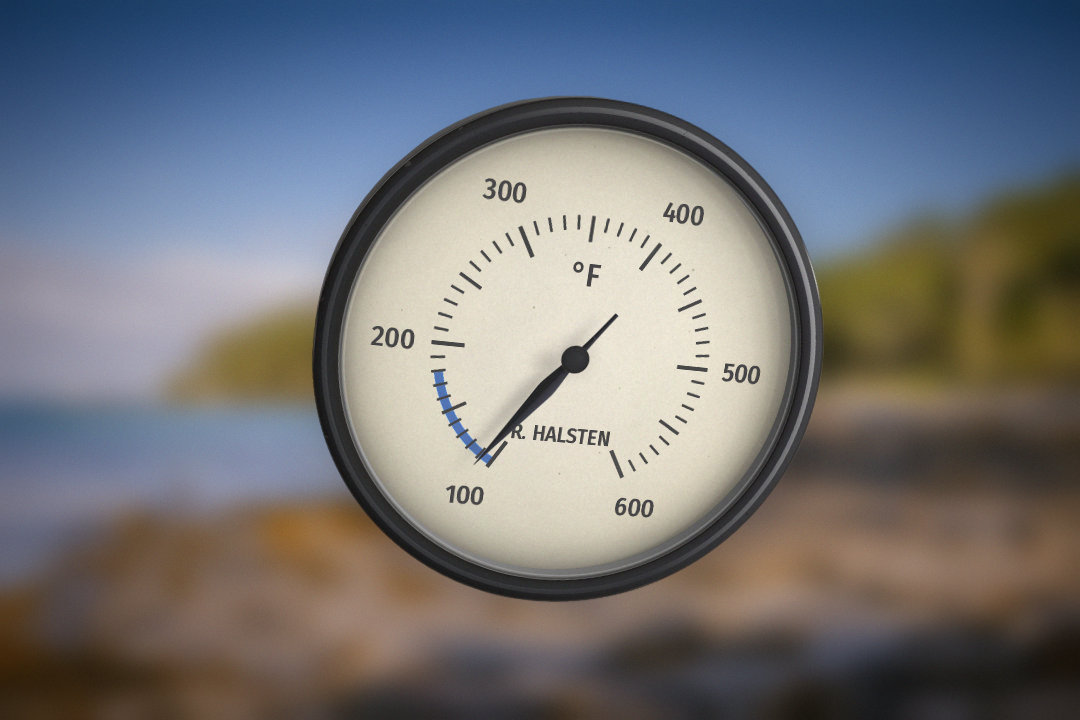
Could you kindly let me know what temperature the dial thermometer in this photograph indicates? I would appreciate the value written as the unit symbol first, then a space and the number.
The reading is °F 110
